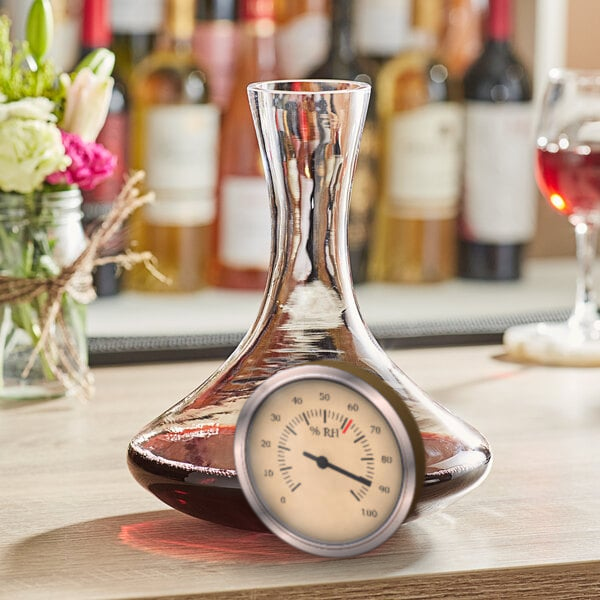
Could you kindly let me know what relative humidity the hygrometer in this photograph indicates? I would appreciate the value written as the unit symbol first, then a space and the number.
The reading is % 90
